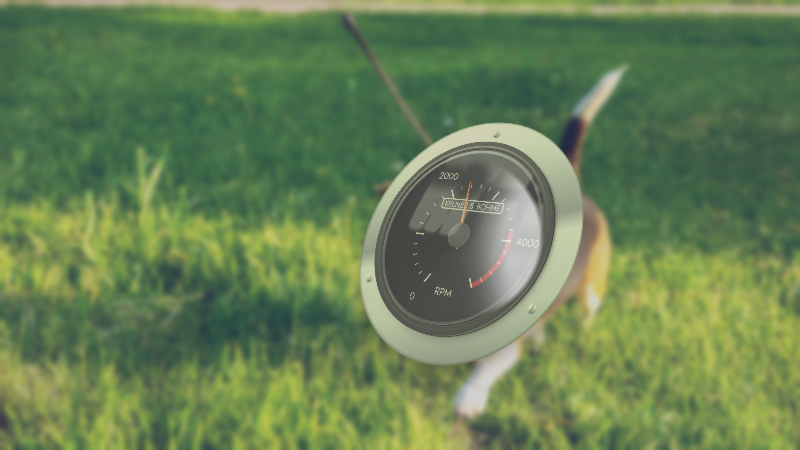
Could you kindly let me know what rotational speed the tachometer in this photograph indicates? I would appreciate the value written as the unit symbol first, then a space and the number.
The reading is rpm 2400
